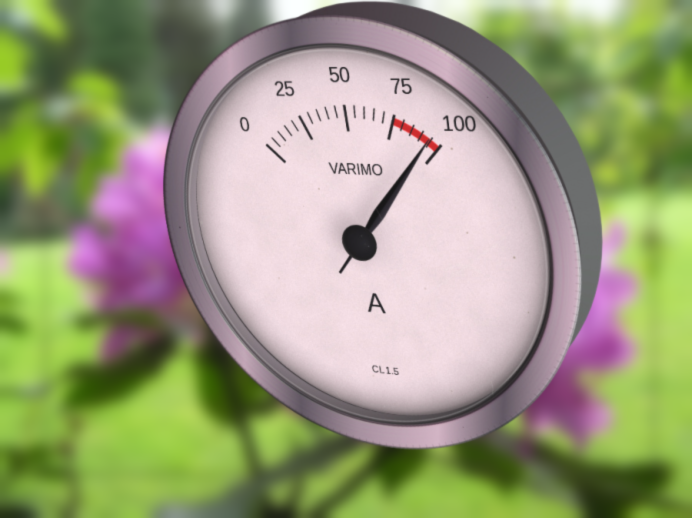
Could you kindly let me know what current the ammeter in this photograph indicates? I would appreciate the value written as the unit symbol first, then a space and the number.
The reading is A 95
